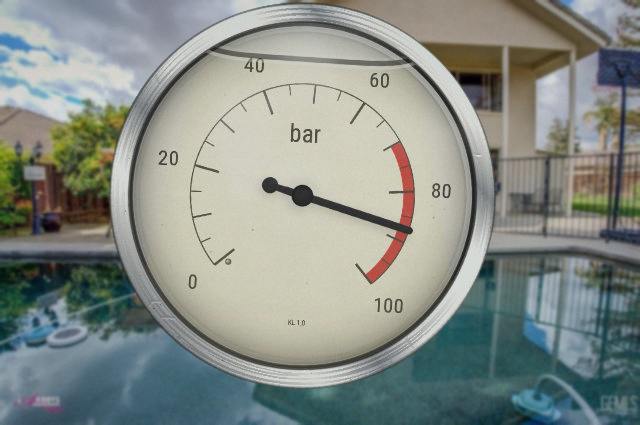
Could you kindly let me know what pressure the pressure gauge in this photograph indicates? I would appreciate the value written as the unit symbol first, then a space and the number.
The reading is bar 87.5
